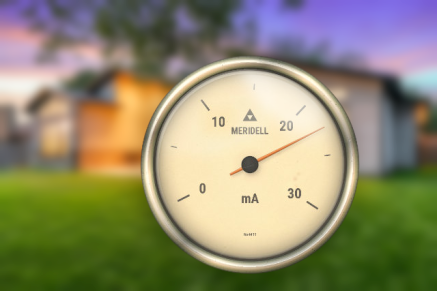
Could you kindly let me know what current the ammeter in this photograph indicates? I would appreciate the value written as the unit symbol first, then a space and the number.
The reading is mA 22.5
